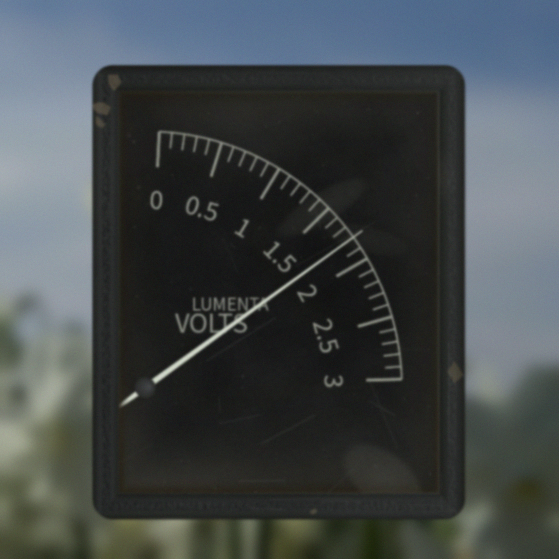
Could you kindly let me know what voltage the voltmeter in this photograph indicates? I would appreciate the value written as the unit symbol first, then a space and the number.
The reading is V 1.8
